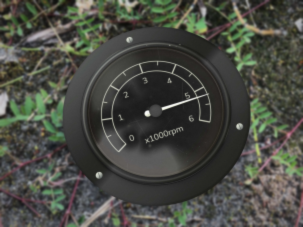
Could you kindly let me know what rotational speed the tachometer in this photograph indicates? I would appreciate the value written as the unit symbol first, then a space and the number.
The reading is rpm 5250
